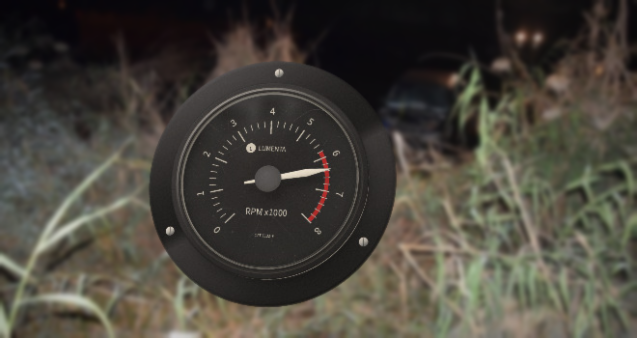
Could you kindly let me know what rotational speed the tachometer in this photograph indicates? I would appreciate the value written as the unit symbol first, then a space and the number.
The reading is rpm 6400
